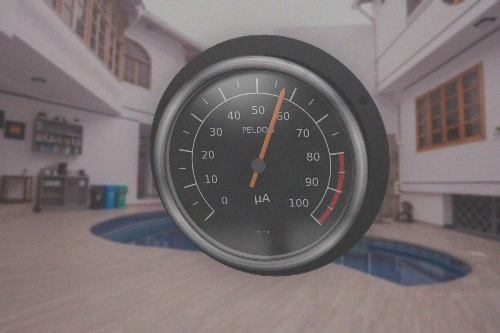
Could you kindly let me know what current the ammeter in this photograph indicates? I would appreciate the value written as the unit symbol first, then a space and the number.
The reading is µA 57.5
